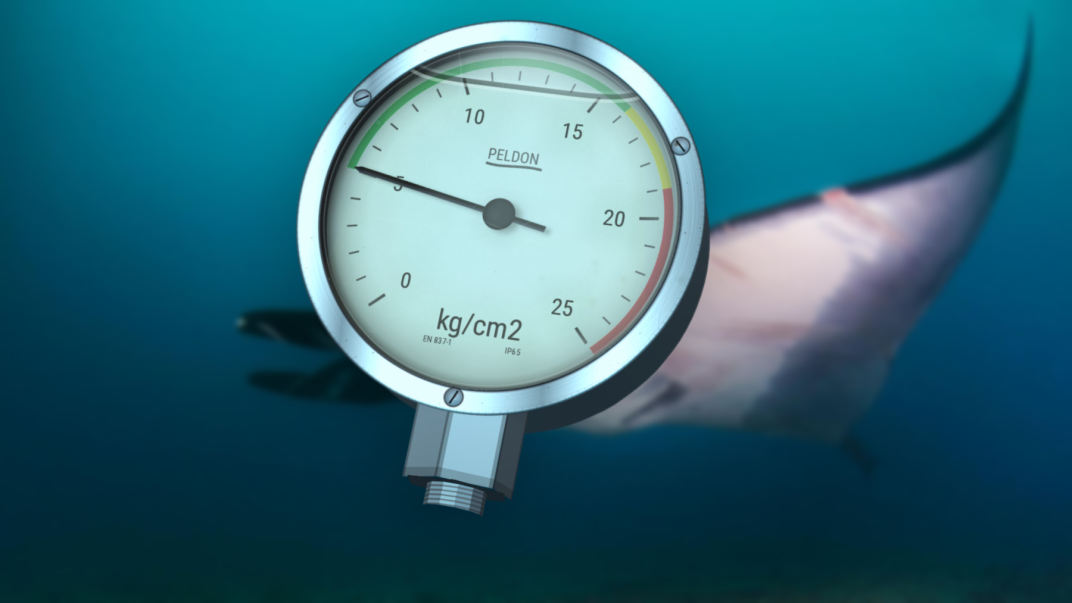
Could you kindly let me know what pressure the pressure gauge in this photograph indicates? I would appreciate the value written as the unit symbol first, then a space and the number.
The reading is kg/cm² 5
